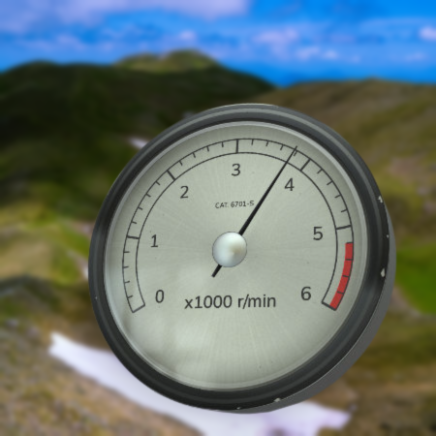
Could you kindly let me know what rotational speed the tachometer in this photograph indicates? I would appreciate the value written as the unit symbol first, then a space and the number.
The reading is rpm 3800
